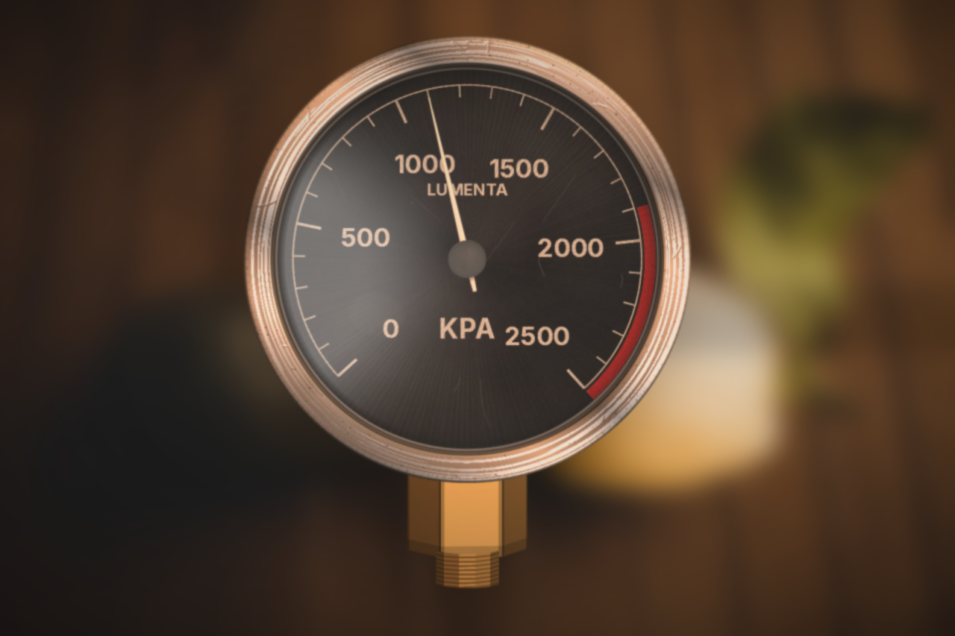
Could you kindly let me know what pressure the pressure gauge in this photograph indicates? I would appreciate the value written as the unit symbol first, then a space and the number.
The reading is kPa 1100
